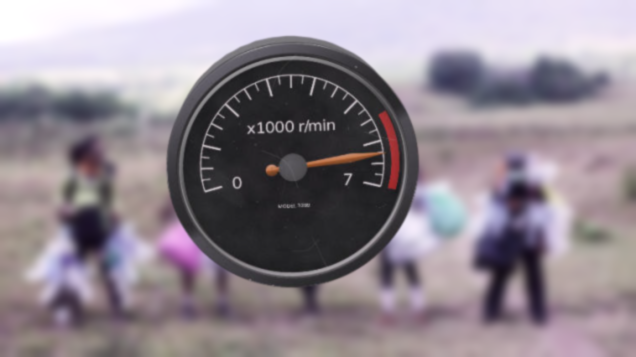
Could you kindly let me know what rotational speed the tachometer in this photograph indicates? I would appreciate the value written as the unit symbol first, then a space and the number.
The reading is rpm 6250
